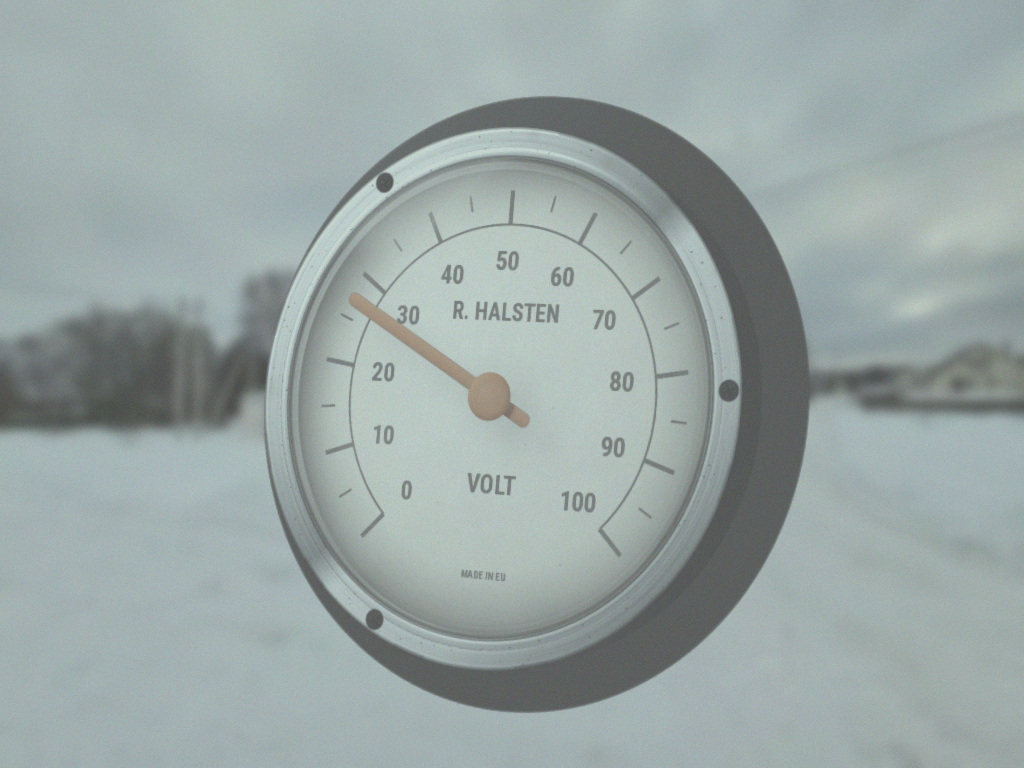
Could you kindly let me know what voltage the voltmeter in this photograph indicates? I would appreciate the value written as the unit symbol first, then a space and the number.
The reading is V 27.5
